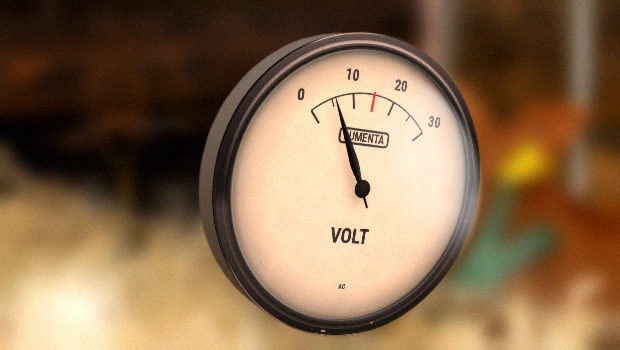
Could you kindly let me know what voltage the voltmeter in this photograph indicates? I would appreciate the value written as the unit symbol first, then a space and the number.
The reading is V 5
